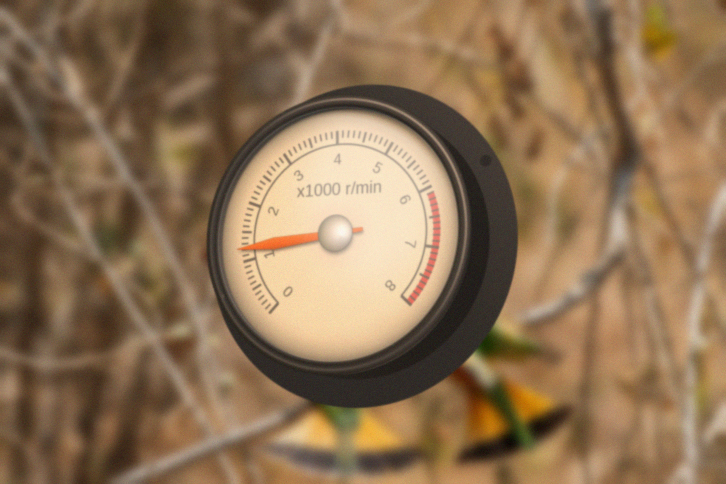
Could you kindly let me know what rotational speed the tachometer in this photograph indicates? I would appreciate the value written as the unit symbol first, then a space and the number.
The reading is rpm 1200
